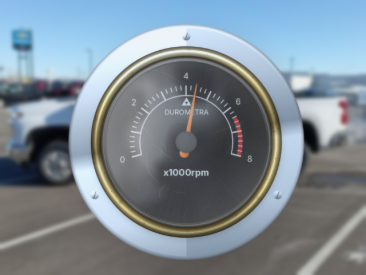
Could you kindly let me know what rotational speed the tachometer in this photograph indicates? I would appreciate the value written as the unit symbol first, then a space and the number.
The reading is rpm 4400
